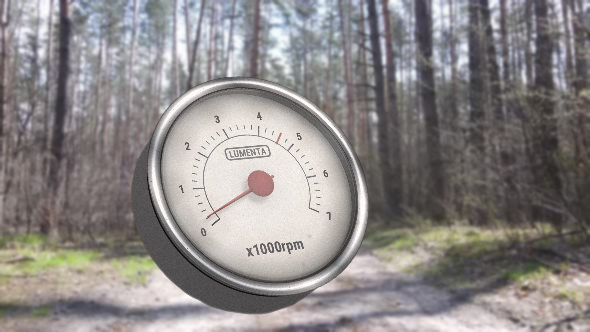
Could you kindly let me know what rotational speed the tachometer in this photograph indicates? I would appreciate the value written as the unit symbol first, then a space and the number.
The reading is rpm 200
